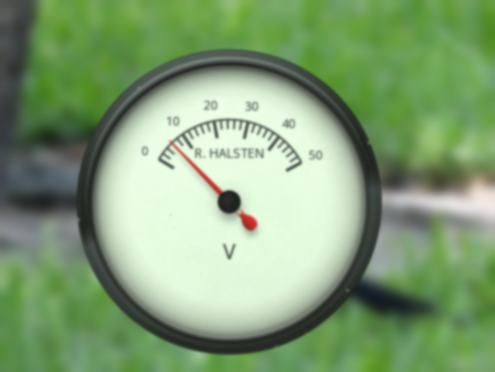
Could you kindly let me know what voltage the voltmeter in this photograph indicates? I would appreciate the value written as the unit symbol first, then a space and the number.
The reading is V 6
